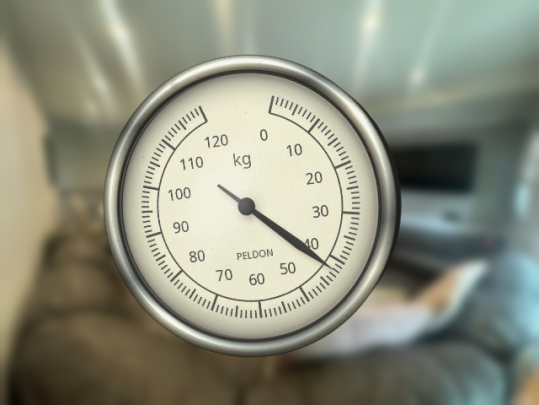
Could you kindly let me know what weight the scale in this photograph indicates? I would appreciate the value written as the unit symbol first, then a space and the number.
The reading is kg 42
